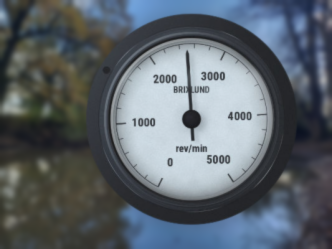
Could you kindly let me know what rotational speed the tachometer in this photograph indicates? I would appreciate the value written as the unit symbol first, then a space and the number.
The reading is rpm 2500
